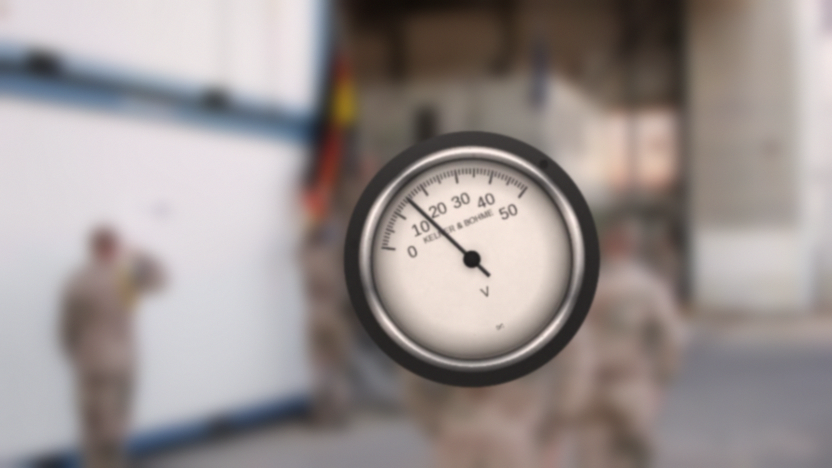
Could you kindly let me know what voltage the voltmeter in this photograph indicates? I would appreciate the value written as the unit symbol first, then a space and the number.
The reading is V 15
